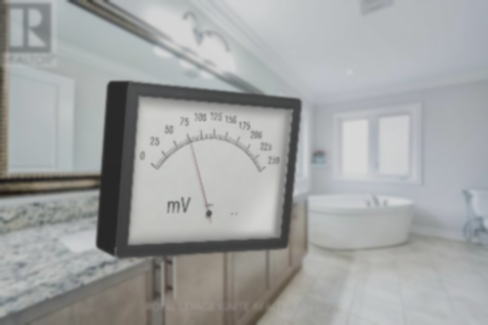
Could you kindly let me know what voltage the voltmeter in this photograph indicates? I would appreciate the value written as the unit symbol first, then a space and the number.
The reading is mV 75
